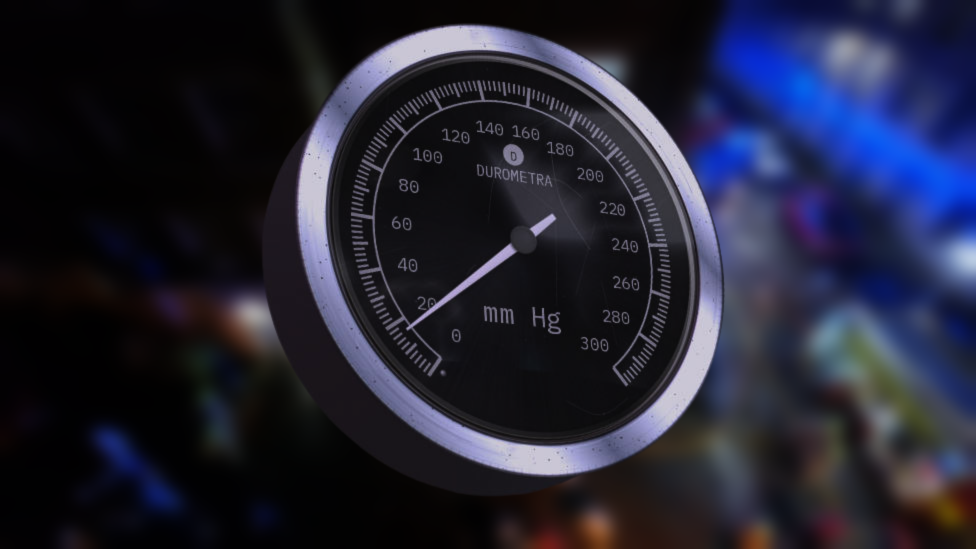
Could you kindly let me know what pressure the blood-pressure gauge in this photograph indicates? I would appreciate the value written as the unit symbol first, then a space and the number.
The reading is mmHg 16
